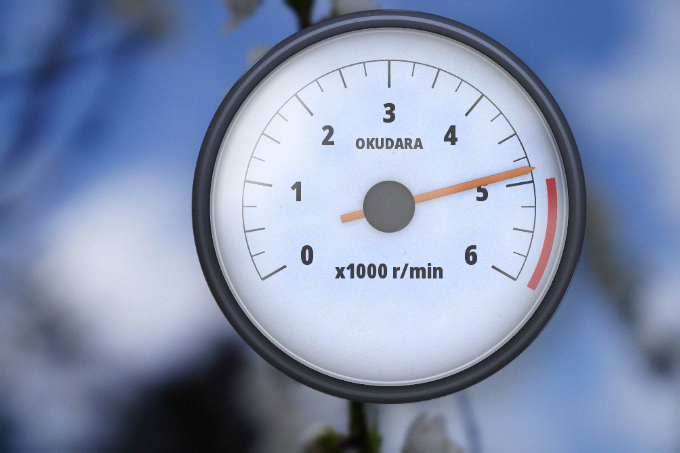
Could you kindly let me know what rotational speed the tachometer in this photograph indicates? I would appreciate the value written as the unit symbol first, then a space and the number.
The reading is rpm 4875
